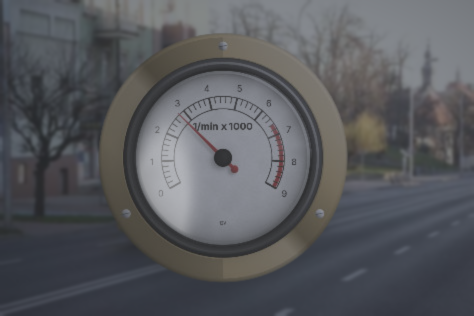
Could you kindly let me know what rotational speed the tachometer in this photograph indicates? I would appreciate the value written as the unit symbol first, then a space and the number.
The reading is rpm 2800
